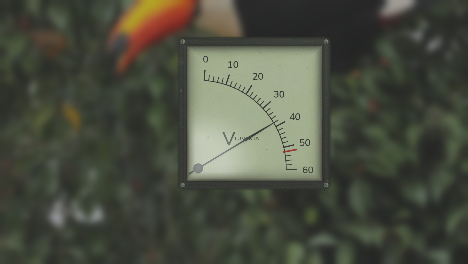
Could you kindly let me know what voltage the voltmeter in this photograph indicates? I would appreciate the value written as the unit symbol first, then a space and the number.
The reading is V 38
